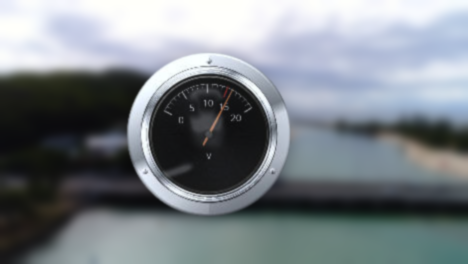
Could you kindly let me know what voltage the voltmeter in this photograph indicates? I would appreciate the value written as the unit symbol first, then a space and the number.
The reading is V 15
